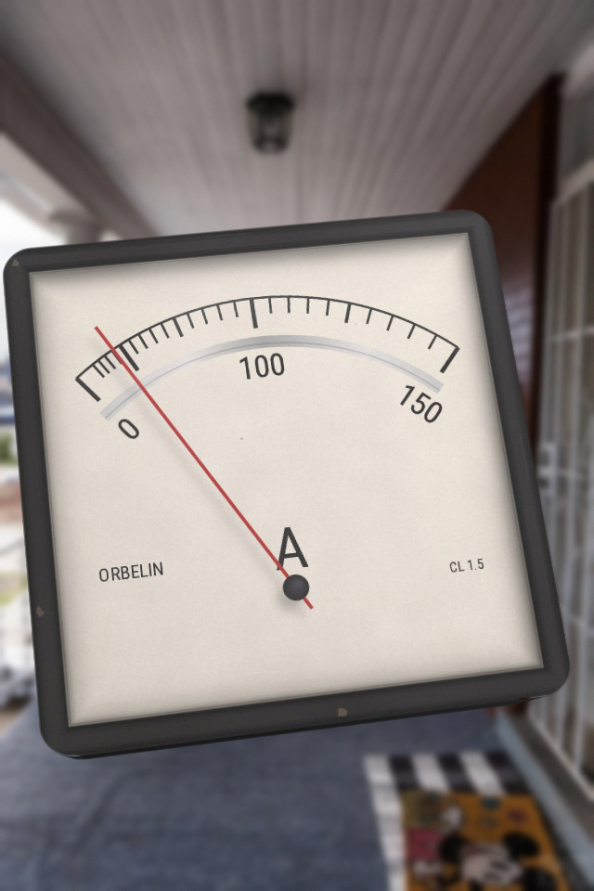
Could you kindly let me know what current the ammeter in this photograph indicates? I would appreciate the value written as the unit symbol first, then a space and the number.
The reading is A 45
